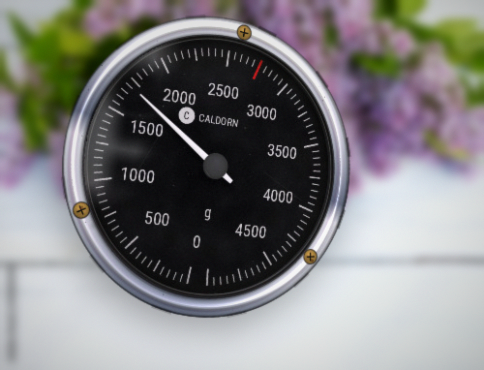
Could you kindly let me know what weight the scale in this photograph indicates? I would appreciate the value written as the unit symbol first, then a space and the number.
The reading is g 1700
